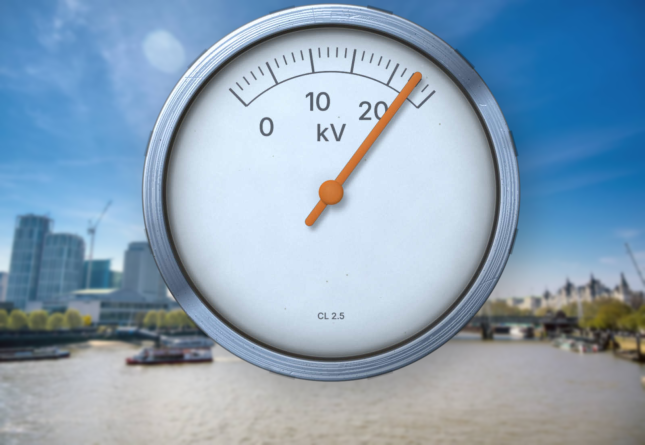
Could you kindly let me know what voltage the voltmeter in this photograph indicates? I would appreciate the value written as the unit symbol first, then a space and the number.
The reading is kV 22.5
